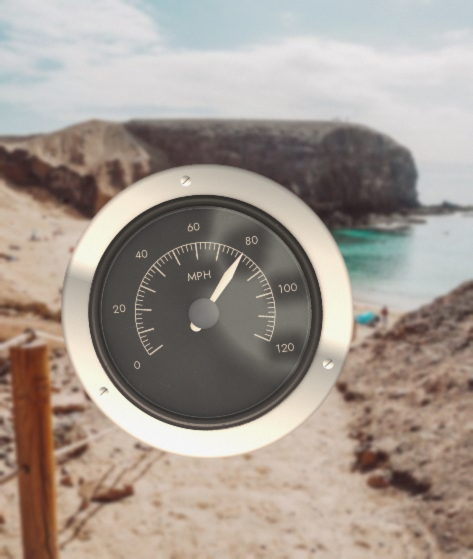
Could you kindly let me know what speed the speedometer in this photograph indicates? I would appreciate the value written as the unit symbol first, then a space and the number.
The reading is mph 80
